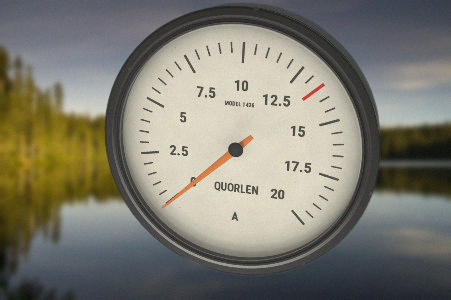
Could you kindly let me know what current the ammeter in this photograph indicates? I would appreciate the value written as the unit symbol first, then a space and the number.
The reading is A 0
